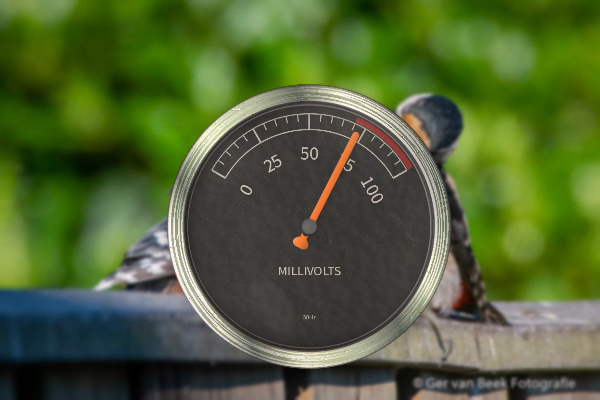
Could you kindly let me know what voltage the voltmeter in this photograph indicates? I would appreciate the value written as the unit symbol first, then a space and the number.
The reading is mV 72.5
